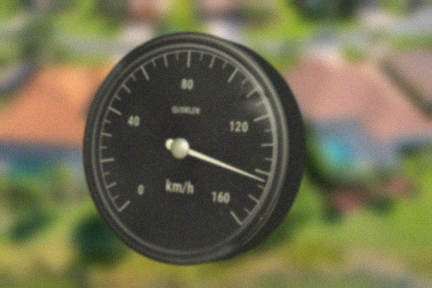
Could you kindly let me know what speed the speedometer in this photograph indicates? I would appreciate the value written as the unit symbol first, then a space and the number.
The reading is km/h 142.5
